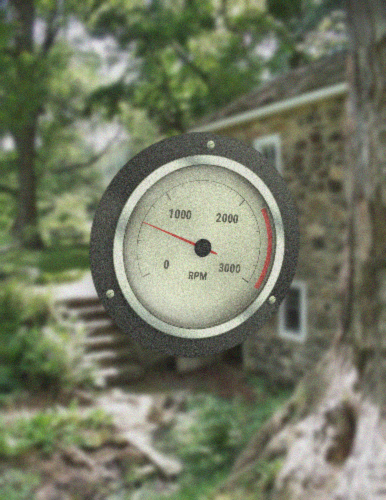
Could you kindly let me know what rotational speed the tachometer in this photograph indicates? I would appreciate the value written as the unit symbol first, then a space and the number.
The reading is rpm 600
